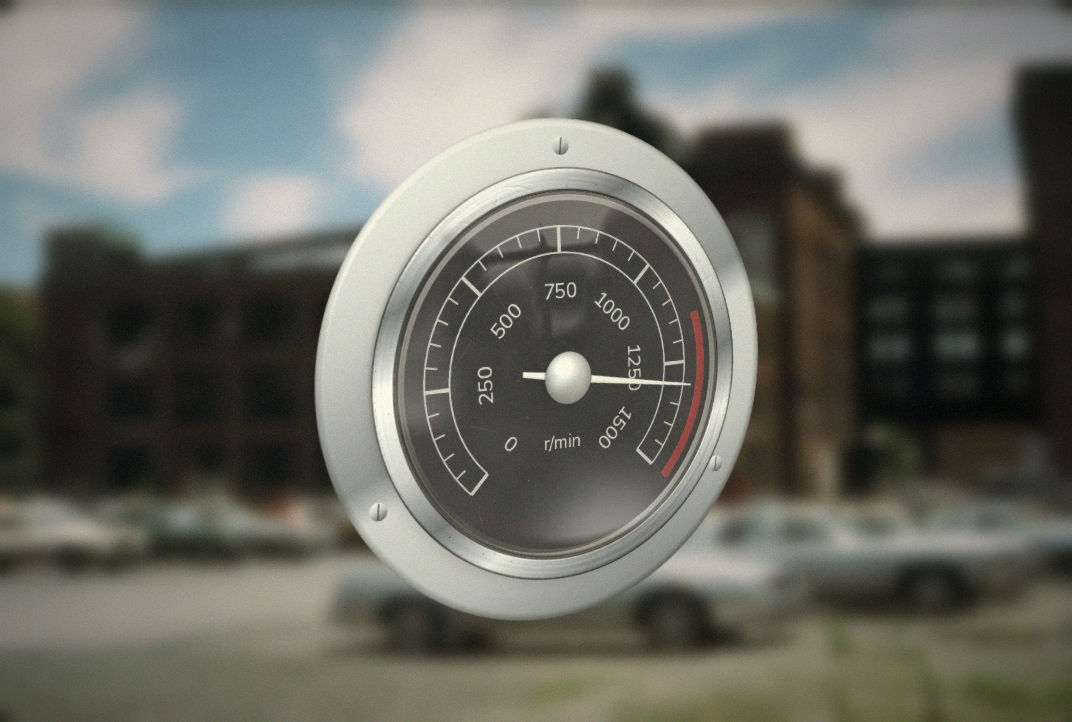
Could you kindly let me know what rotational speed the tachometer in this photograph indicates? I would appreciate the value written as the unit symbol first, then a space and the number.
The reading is rpm 1300
